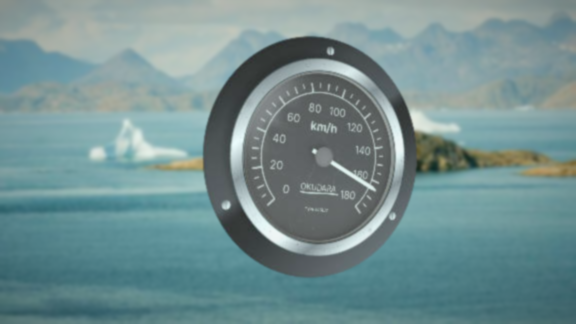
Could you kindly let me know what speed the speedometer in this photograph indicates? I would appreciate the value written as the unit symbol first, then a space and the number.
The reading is km/h 165
